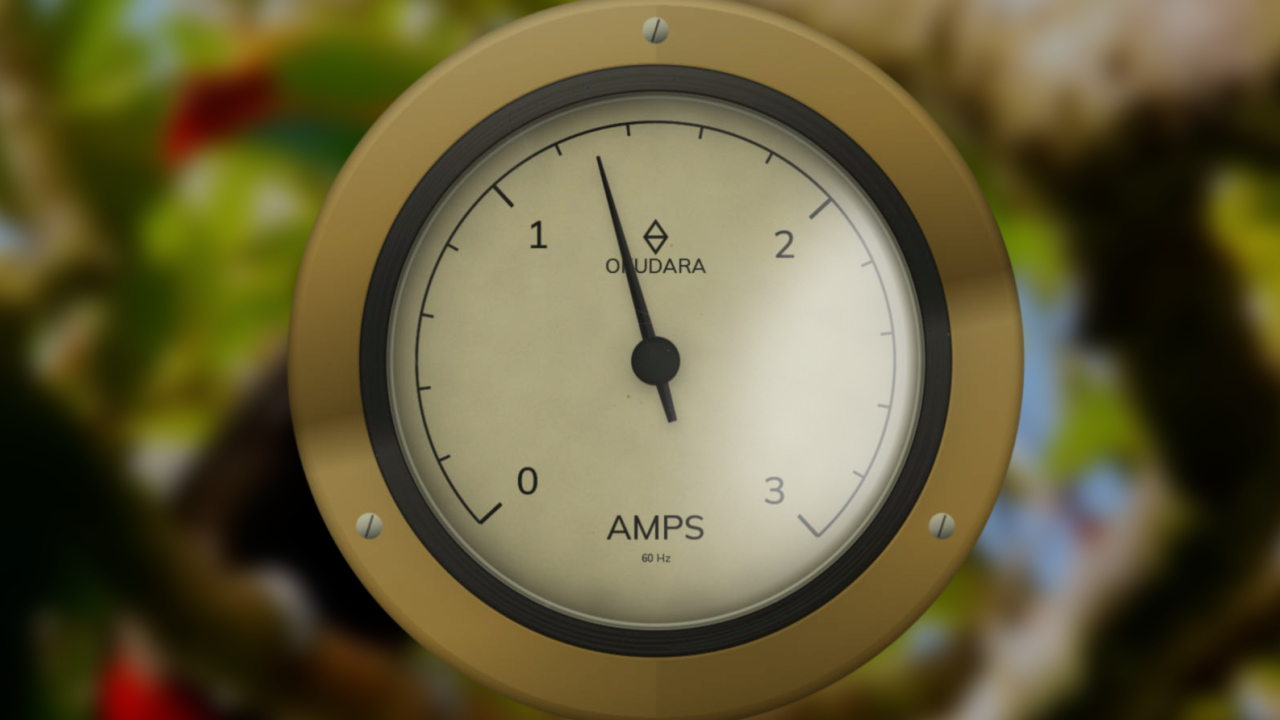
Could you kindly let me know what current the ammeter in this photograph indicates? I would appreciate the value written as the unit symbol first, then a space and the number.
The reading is A 1.3
